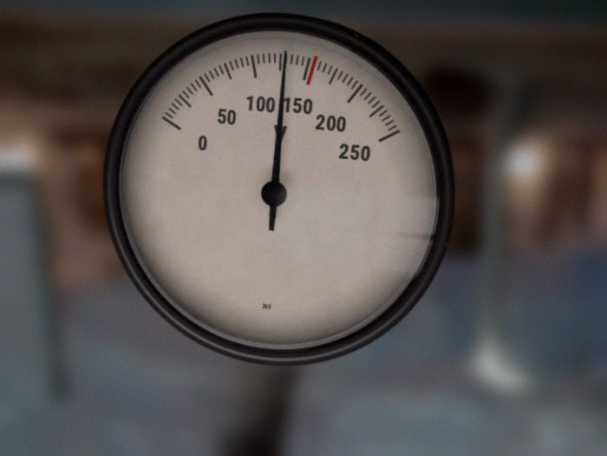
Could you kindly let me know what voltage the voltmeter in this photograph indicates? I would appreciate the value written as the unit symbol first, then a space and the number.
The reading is V 130
